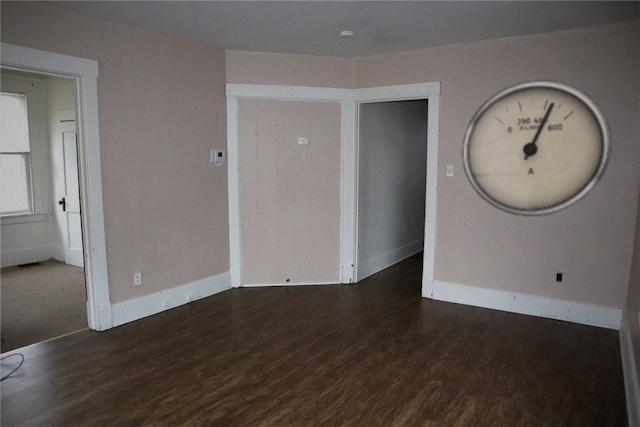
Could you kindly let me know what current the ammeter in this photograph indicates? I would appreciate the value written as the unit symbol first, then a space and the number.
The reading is A 450
